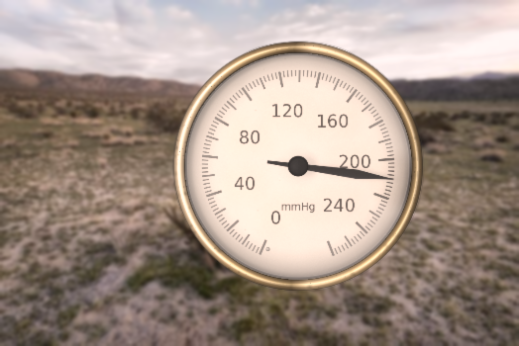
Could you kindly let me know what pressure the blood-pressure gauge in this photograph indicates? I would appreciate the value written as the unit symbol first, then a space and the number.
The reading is mmHg 210
